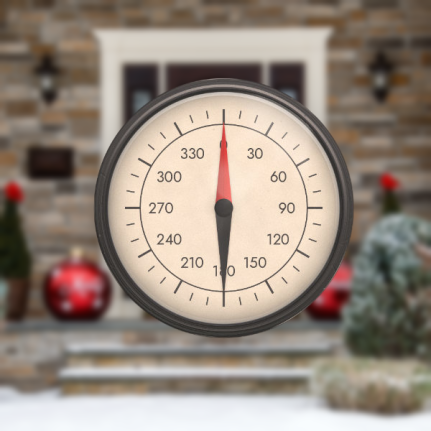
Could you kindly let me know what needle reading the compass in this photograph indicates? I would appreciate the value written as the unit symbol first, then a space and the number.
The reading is ° 0
